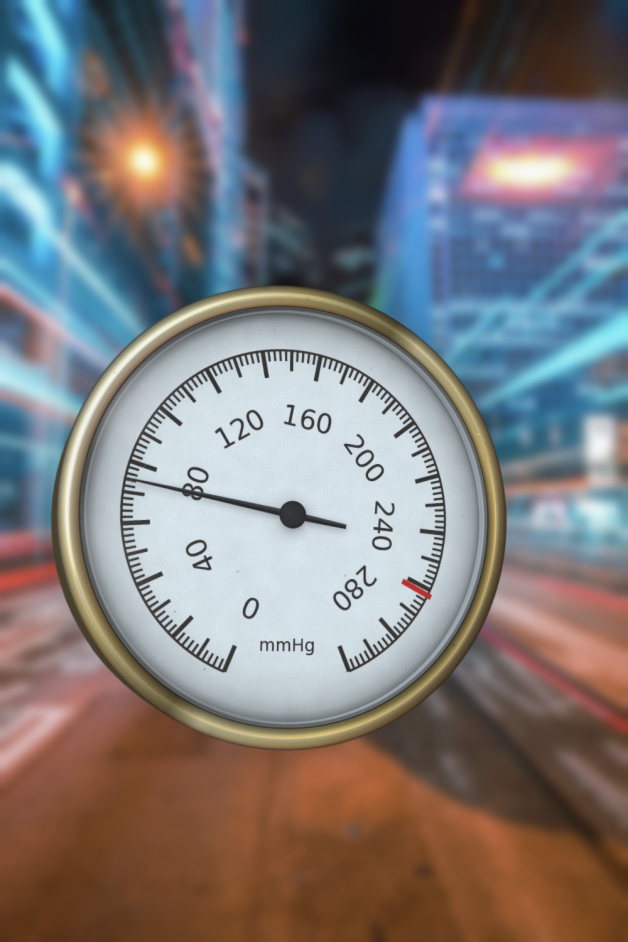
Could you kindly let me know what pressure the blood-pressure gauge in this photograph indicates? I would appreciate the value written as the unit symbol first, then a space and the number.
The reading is mmHg 74
